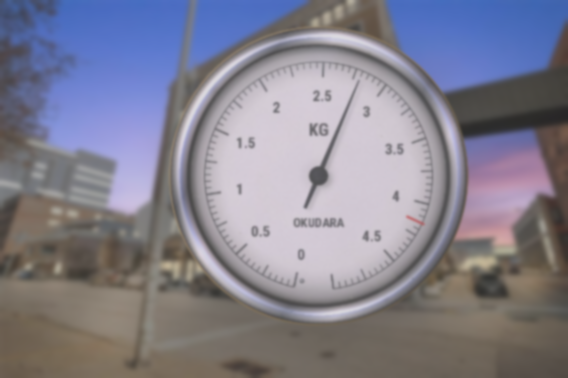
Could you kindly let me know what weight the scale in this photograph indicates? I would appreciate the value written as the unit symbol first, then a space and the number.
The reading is kg 2.8
